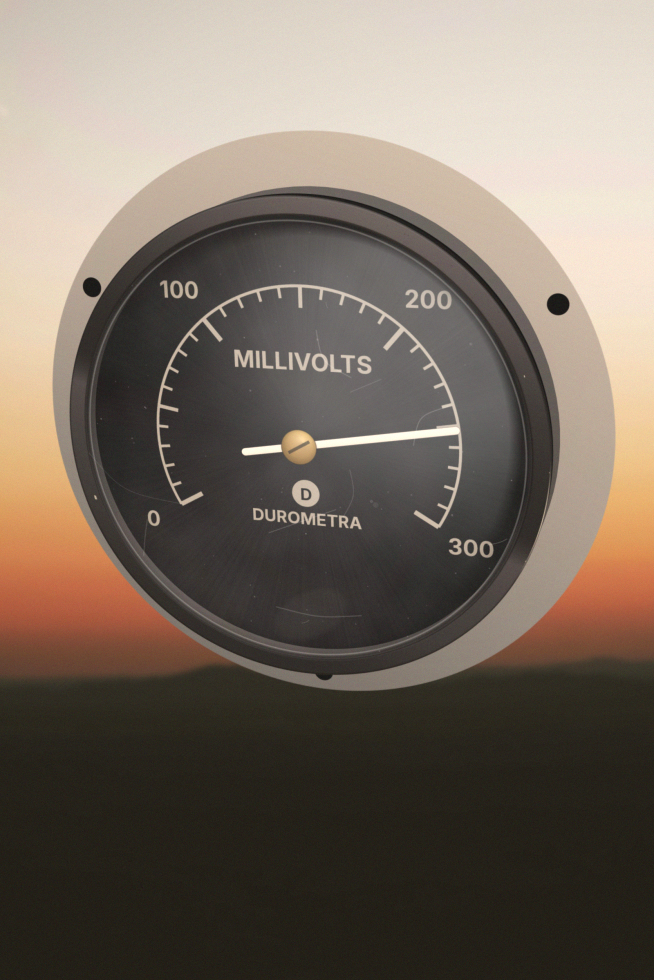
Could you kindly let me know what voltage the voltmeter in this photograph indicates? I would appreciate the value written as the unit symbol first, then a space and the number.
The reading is mV 250
